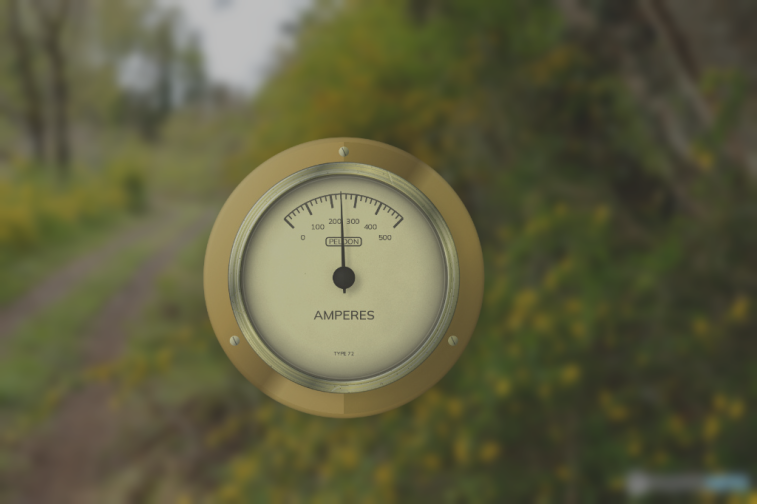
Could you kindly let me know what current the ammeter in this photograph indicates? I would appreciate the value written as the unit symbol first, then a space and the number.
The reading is A 240
